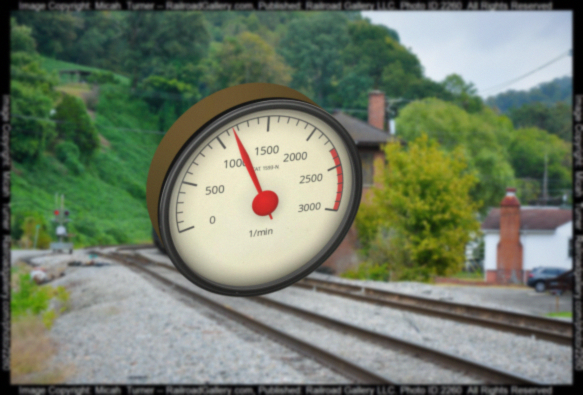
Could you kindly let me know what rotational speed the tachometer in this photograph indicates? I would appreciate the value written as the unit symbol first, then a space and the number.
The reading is rpm 1150
